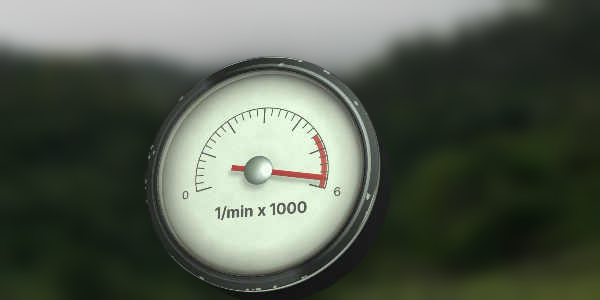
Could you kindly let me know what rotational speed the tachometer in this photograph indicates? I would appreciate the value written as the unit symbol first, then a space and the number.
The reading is rpm 5800
